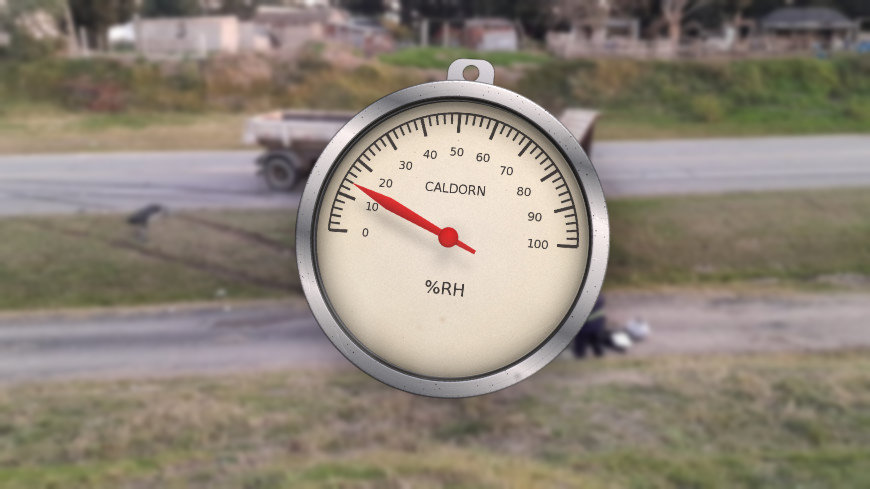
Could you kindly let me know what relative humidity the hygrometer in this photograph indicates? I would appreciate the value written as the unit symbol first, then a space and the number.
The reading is % 14
